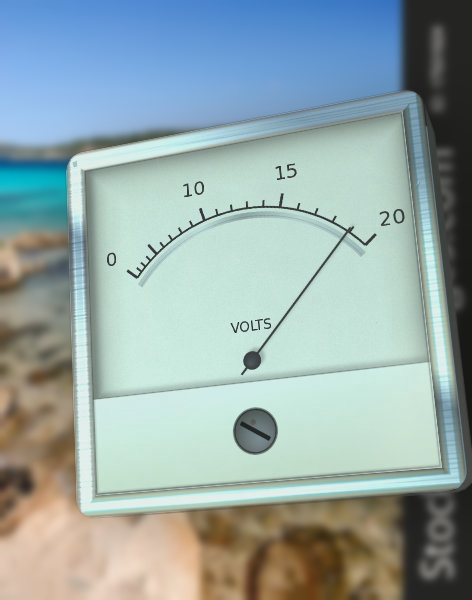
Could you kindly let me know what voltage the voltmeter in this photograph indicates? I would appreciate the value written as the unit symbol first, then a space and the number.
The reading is V 19
